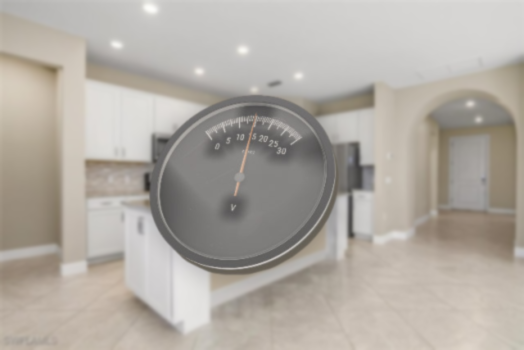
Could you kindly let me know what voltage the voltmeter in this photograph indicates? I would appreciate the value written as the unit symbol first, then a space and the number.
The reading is V 15
